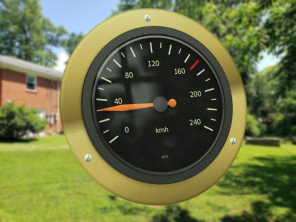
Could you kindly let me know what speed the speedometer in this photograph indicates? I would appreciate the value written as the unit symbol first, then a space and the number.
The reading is km/h 30
